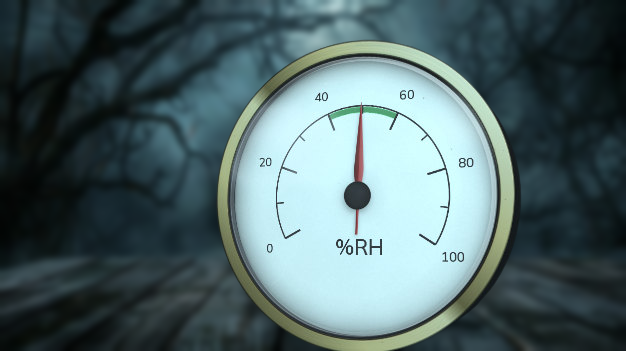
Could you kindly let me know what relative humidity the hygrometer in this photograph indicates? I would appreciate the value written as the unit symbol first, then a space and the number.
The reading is % 50
